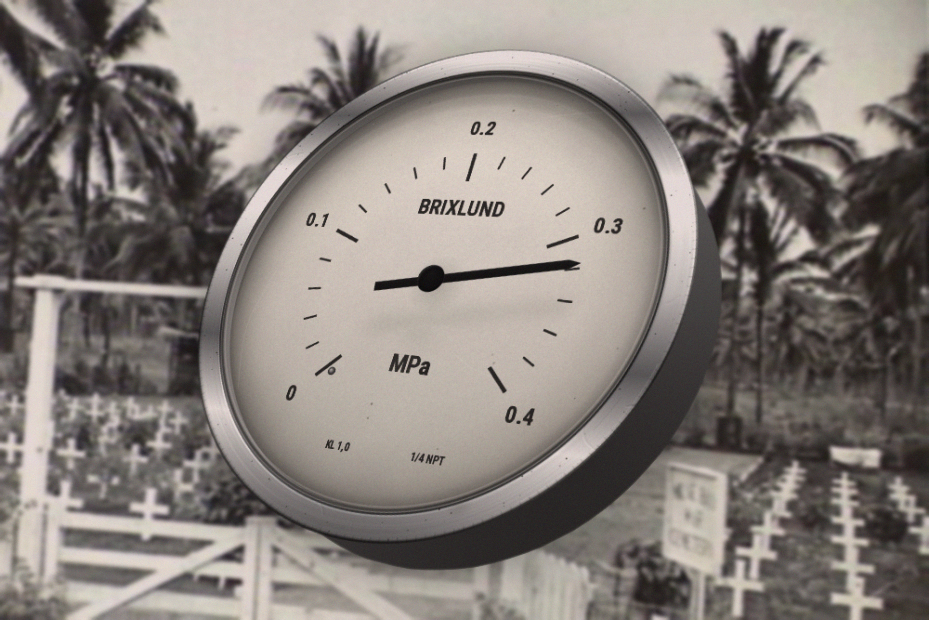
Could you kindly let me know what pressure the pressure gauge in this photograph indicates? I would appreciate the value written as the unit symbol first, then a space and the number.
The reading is MPa 0.32
